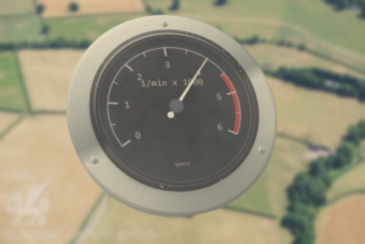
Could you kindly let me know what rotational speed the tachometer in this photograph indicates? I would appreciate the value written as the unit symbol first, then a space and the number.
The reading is rpm 4000
